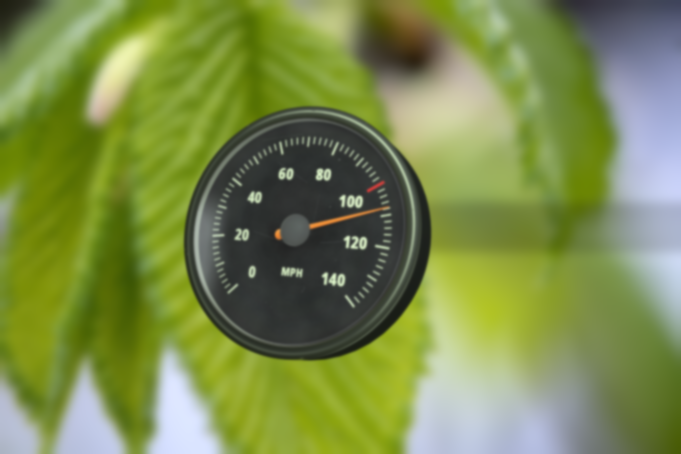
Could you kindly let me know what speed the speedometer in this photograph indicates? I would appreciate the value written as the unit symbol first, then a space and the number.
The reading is mph 108
